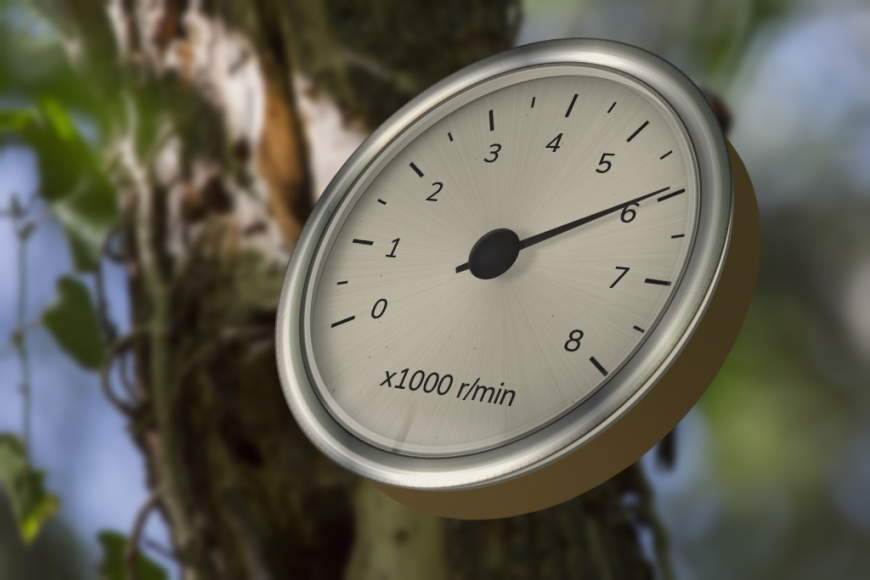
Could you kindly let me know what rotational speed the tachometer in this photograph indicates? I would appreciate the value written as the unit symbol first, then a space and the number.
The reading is rpm 6000
